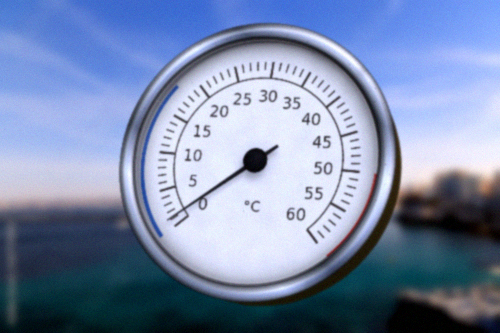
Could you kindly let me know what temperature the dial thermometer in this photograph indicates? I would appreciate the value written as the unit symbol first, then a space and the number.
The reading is °C 1
